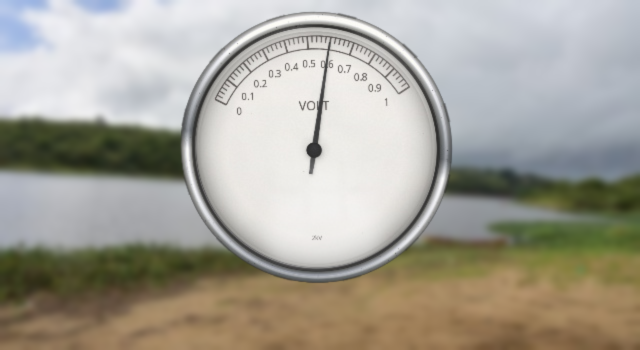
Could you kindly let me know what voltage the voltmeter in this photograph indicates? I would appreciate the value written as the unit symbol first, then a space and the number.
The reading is V 0.6
